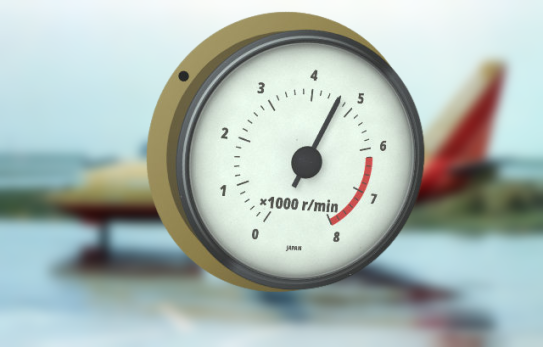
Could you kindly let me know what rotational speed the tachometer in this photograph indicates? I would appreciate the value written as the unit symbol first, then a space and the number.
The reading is rpm 4600
